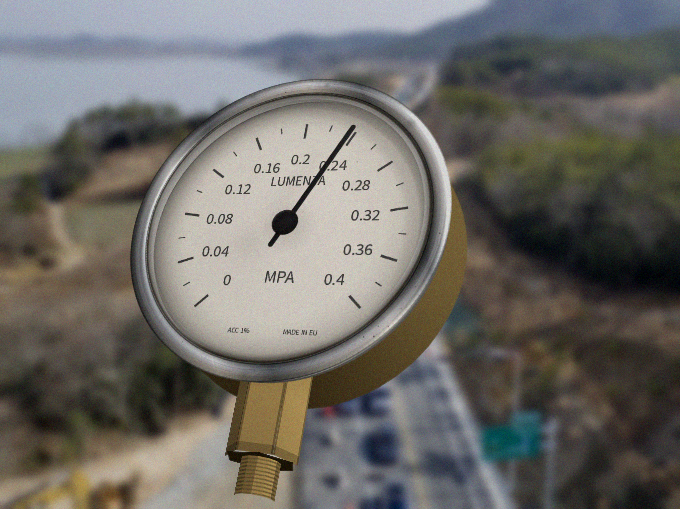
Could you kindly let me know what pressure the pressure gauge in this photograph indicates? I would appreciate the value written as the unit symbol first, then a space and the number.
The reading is MPa 0.24
